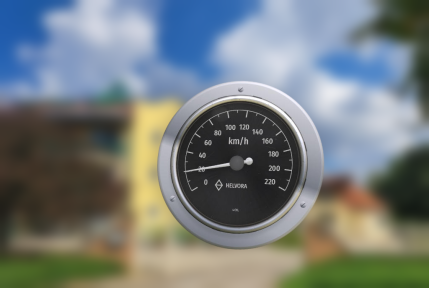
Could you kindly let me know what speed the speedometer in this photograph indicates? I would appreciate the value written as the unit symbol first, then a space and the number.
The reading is km/h 20
